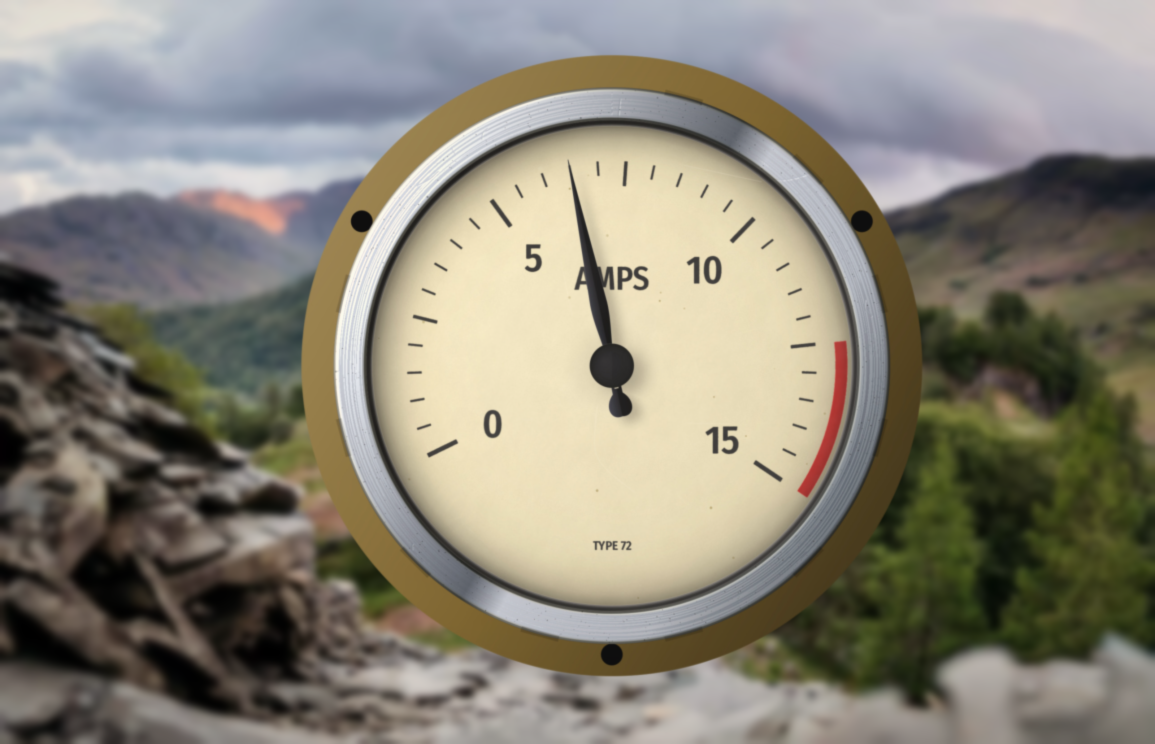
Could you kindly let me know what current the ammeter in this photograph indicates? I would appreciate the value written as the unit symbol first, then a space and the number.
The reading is A 6.5
